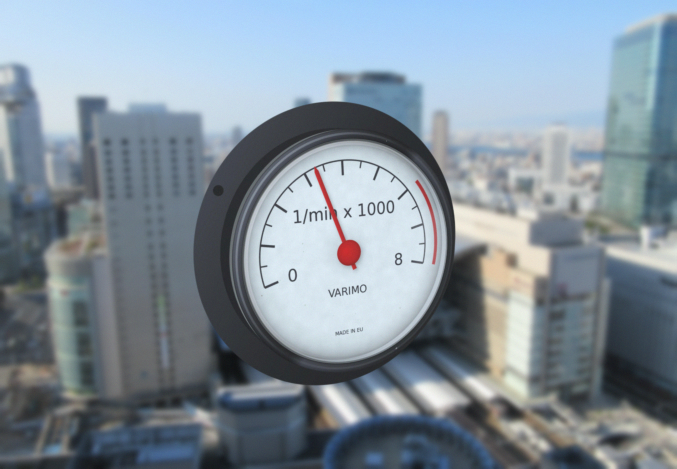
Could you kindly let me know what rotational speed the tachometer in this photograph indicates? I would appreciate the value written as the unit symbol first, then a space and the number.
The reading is rpm 3250
